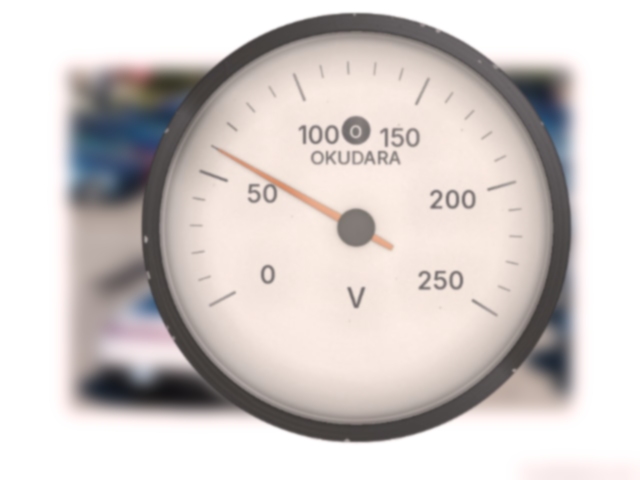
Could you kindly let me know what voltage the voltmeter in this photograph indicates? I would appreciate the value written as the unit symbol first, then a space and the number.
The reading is V 60
